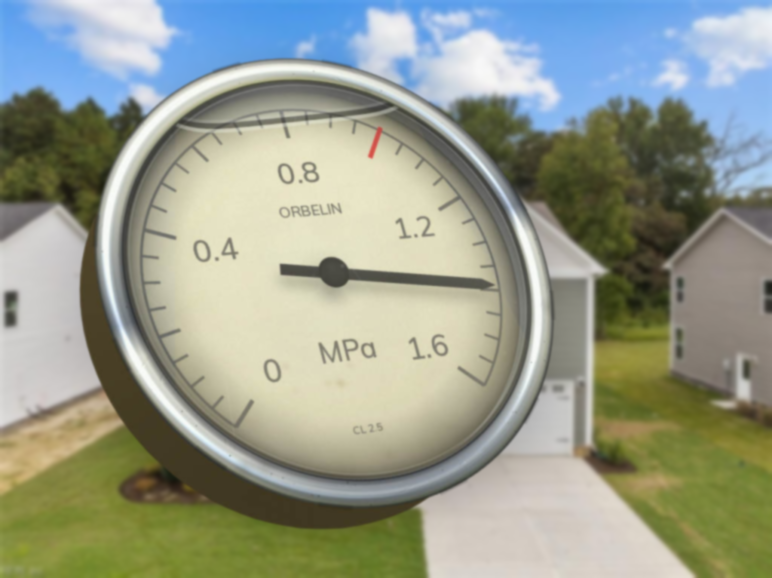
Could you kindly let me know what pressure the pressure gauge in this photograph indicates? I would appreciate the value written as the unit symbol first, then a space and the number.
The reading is MPa 1.4
